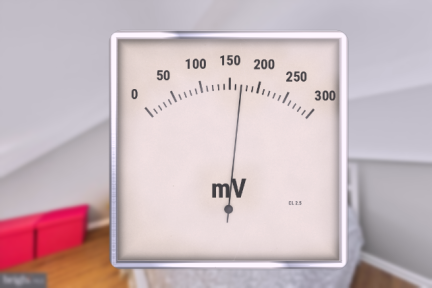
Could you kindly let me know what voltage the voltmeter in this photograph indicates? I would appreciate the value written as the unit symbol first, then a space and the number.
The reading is mV 170
